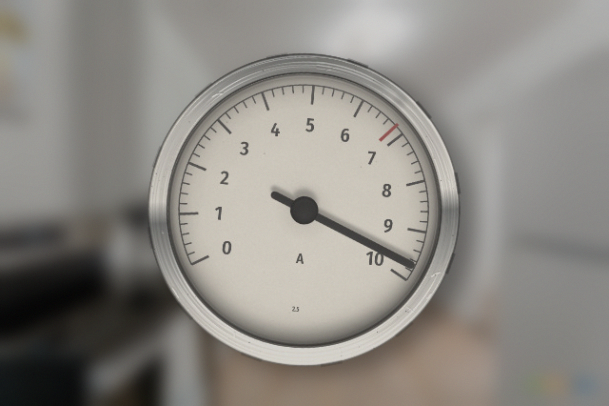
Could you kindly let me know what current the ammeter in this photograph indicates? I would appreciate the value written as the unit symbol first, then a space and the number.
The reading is A 9.7
